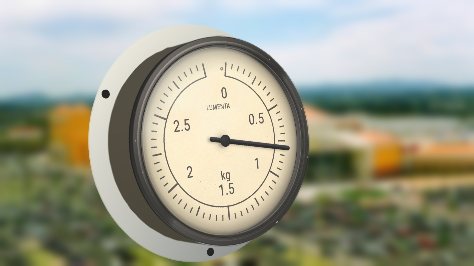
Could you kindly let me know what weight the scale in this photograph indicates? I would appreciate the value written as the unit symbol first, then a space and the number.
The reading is kg 0.8
